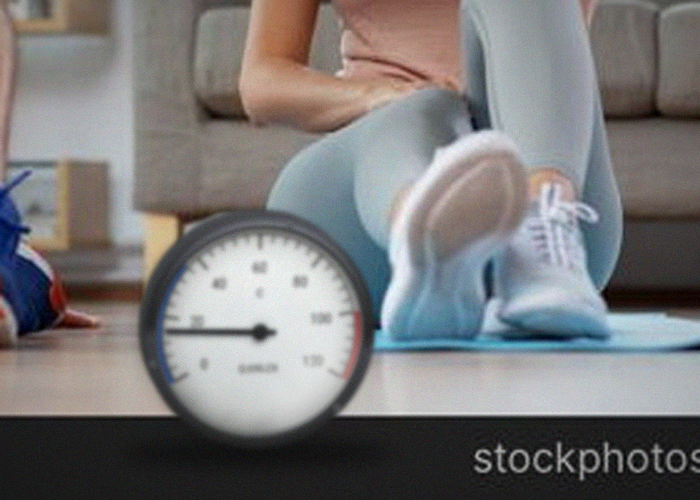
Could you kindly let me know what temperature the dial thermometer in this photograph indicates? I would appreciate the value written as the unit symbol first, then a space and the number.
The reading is °C 16
